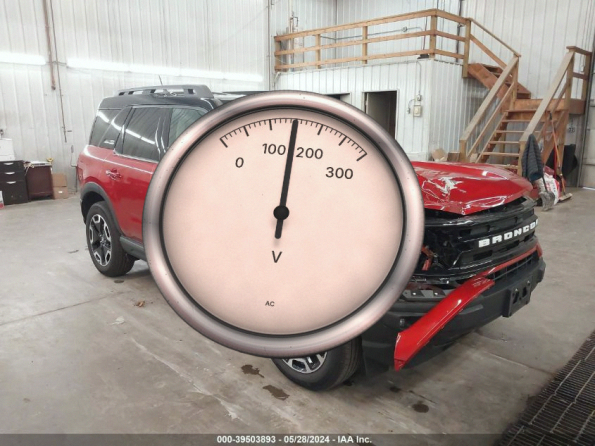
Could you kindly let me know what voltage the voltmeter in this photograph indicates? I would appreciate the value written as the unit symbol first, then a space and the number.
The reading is V 150
